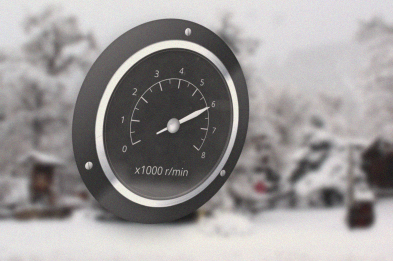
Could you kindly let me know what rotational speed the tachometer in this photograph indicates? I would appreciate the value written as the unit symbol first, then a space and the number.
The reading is rpm 6000
